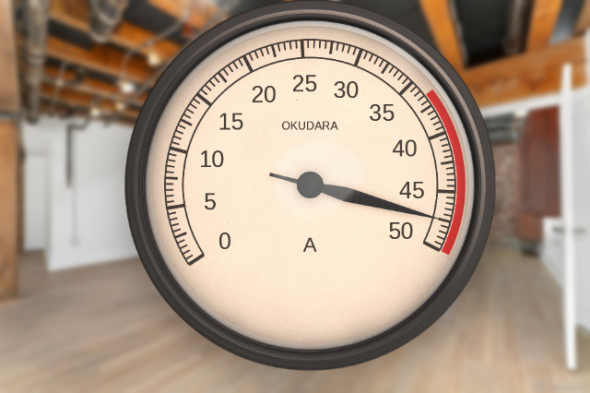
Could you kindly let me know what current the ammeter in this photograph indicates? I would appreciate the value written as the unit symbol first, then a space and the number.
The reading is A 47.5
